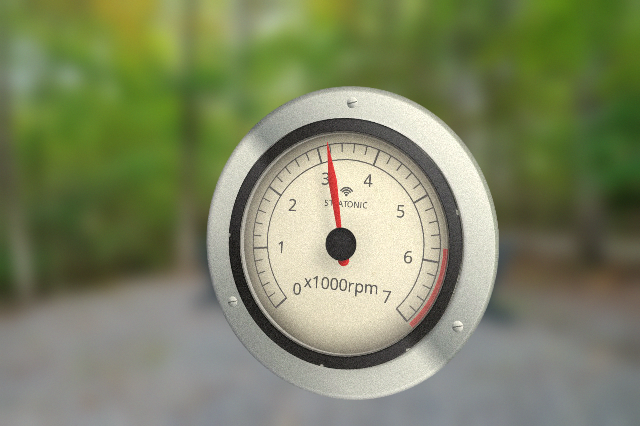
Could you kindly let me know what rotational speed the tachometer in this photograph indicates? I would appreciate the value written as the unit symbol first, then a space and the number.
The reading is rpm 3200
